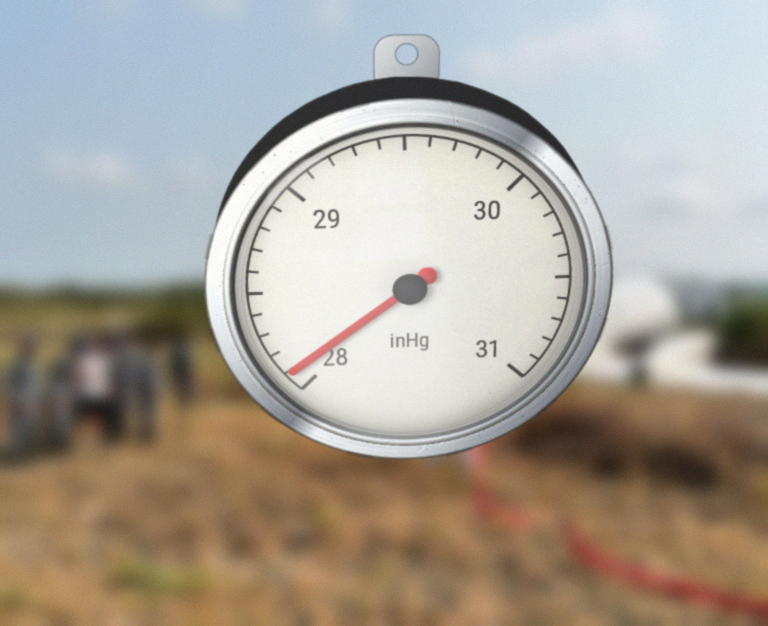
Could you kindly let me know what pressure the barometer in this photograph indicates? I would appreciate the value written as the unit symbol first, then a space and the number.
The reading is inHg 28.1
